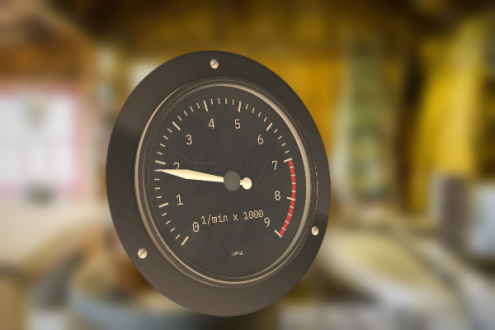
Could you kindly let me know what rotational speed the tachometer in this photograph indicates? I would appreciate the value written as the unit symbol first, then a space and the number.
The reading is rpm 1800
